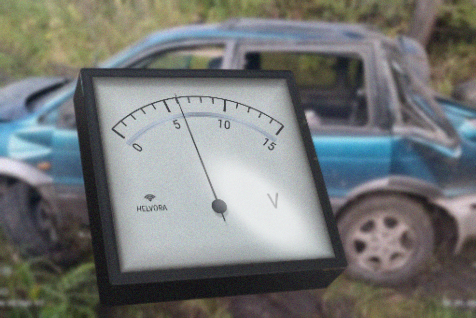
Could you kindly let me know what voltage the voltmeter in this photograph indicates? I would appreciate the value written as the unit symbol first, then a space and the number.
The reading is V 6
